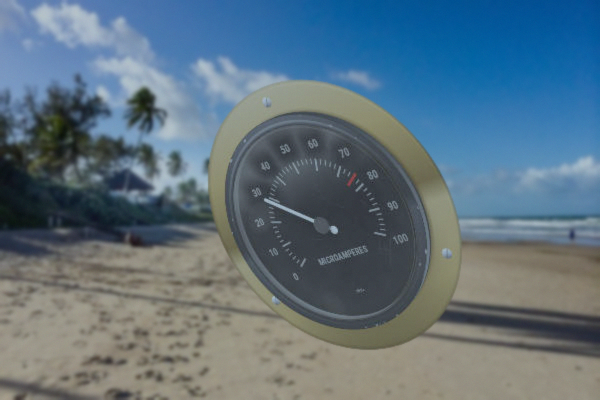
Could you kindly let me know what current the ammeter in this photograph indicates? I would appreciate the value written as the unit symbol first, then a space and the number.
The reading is µA 30
